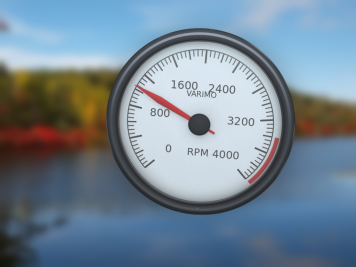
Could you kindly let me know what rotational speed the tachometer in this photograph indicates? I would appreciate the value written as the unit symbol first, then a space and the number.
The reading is rpm 1050
